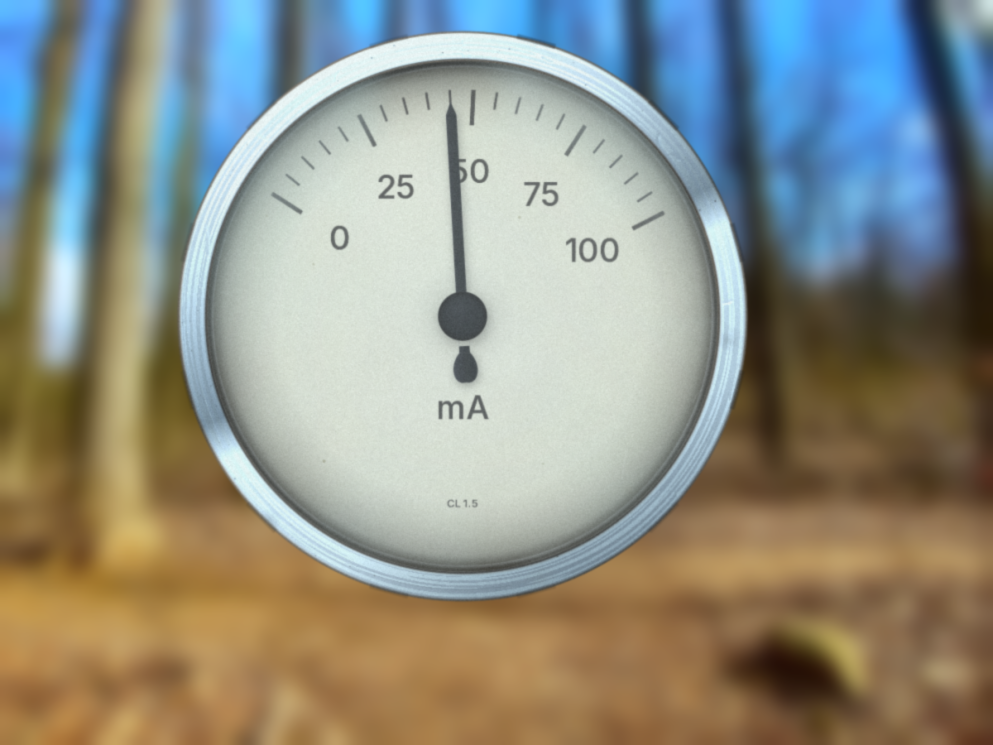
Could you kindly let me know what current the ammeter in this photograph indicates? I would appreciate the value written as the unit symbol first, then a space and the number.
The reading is mA 45
